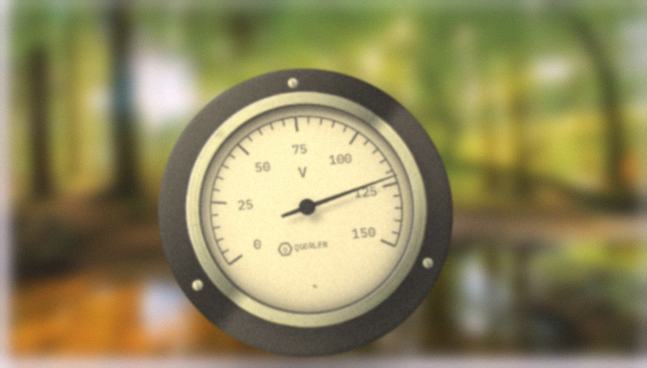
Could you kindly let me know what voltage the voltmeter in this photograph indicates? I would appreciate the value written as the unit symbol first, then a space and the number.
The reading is V 122.5
